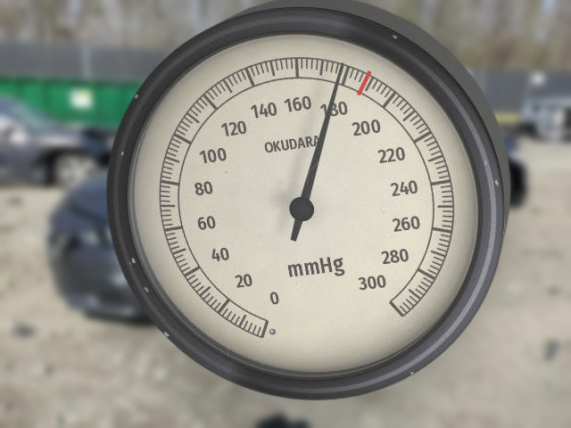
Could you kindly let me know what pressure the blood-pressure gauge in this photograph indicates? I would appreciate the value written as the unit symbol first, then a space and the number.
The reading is mmHg 178
